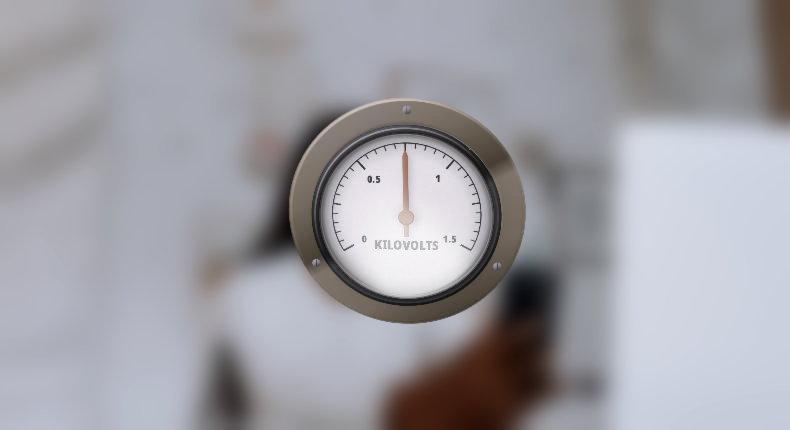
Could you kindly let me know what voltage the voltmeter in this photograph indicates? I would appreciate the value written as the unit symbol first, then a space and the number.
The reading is kV 0.75
